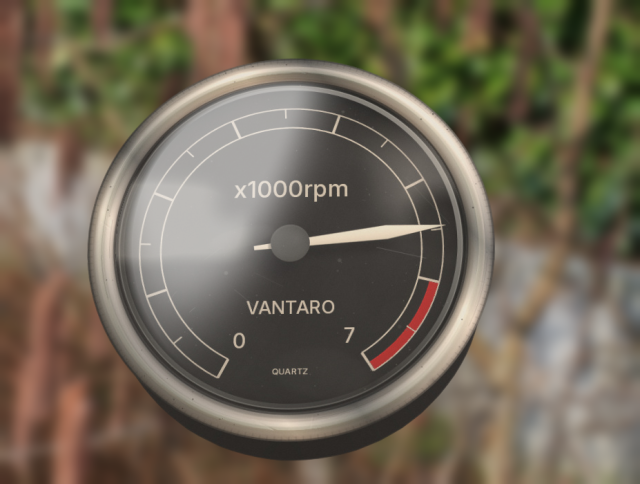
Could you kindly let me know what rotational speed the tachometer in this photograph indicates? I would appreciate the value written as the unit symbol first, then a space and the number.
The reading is rpm 5500
